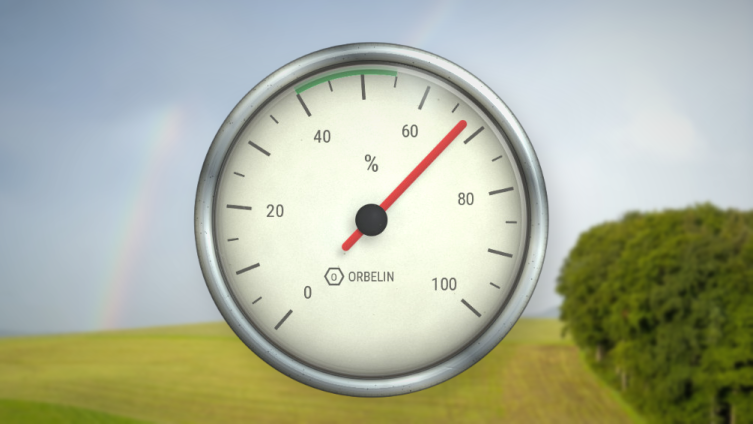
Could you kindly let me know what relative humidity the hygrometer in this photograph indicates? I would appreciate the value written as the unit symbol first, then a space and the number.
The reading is % 67.5
